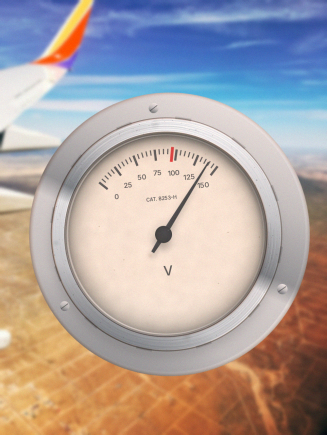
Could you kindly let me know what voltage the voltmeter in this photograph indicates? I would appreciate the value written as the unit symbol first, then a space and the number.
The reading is V 140
